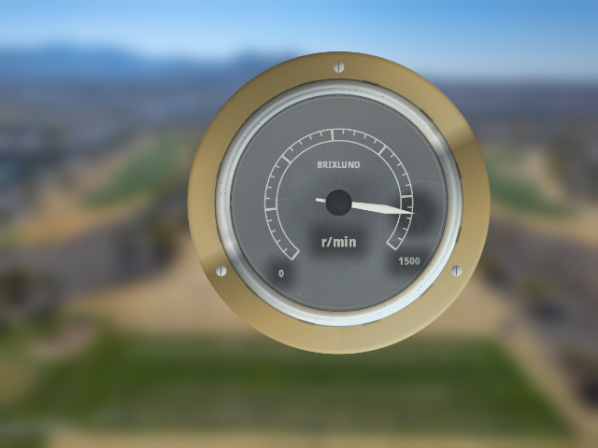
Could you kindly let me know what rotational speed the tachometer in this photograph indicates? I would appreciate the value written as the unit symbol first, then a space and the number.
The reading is rpm 1325
